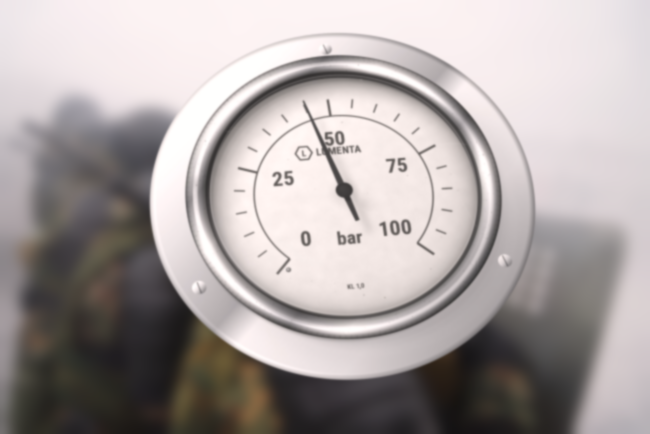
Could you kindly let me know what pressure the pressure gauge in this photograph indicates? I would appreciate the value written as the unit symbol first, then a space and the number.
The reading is bar 45
